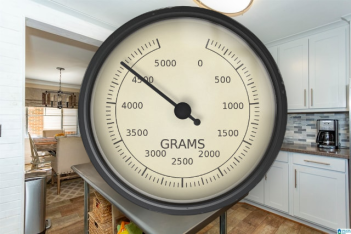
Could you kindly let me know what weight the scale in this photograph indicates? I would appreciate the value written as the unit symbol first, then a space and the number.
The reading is g 4500
